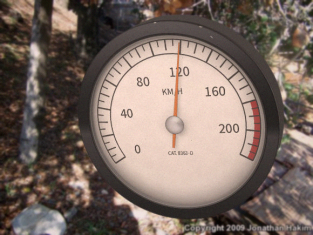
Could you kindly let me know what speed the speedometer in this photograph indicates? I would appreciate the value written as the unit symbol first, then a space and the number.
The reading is km/h 120
